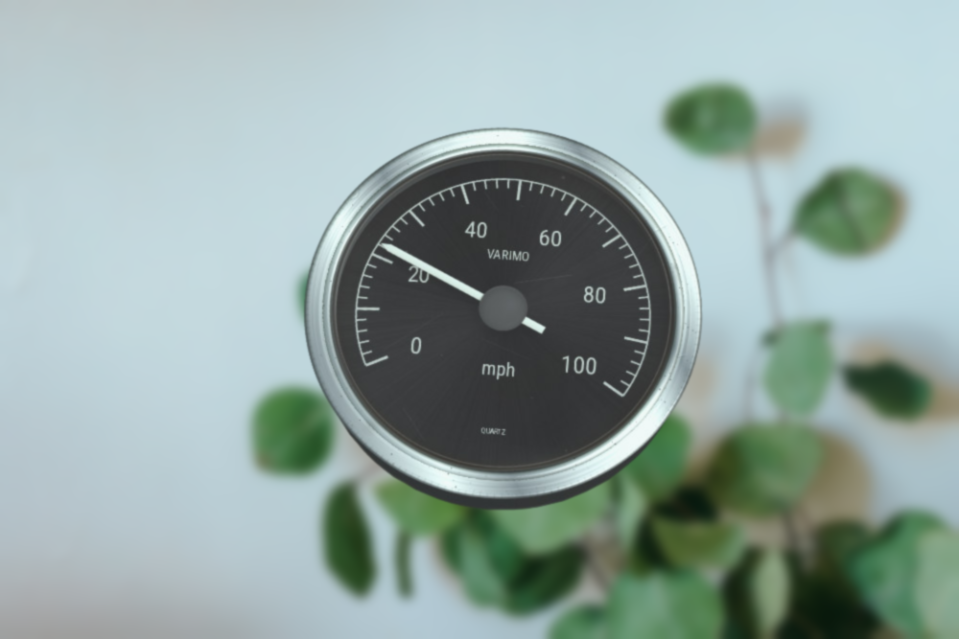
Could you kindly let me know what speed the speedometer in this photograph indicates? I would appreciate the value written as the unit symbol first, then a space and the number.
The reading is mph 22
